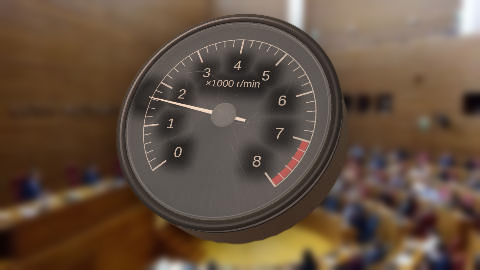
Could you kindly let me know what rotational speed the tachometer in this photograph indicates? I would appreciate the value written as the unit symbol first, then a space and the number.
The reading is rpm 1600
